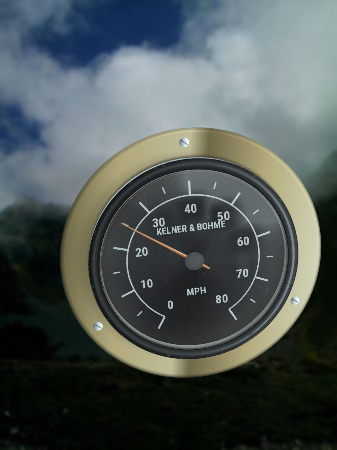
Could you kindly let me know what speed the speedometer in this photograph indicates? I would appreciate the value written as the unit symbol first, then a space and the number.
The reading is mph 25
